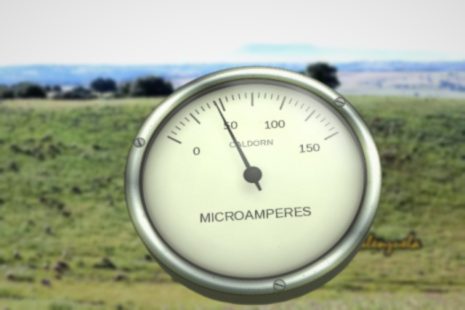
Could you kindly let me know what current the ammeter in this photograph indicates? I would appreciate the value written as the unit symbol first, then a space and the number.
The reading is µA 45
